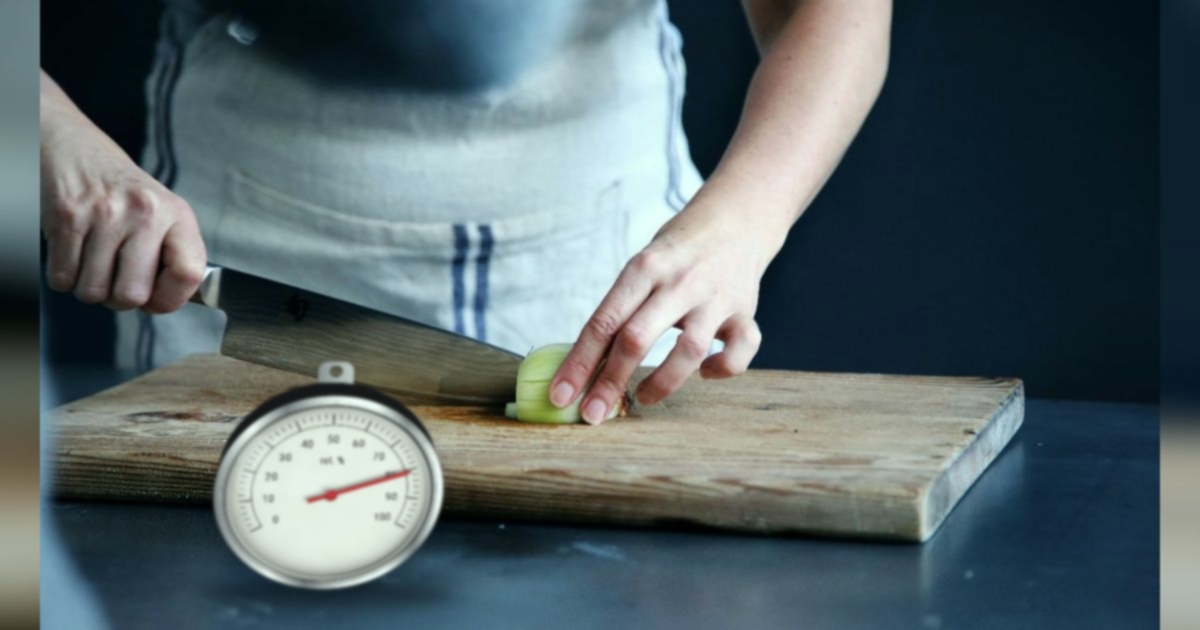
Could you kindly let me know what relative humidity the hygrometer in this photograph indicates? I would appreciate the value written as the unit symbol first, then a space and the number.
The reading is % 80
